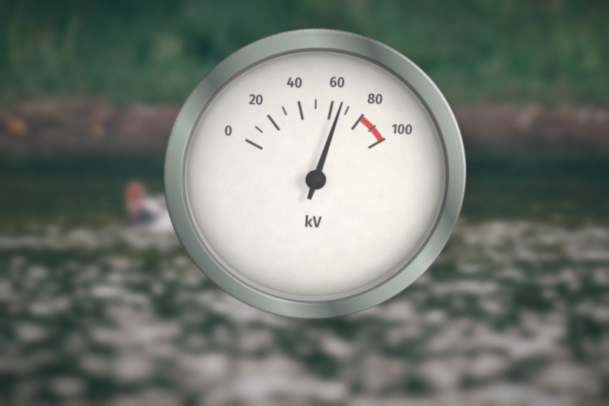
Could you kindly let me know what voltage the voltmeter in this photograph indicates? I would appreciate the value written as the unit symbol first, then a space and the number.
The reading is kV 65
